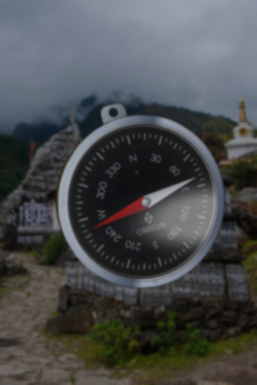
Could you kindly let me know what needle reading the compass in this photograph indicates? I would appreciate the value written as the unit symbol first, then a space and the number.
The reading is ° 260
